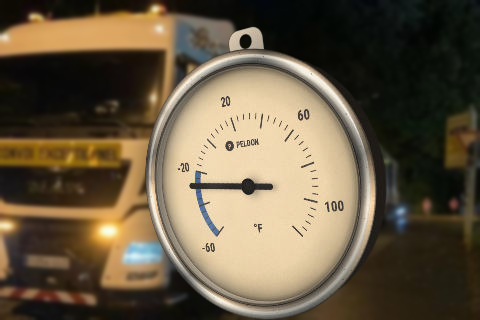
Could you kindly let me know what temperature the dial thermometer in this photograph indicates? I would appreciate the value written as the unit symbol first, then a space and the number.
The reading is °F -28
